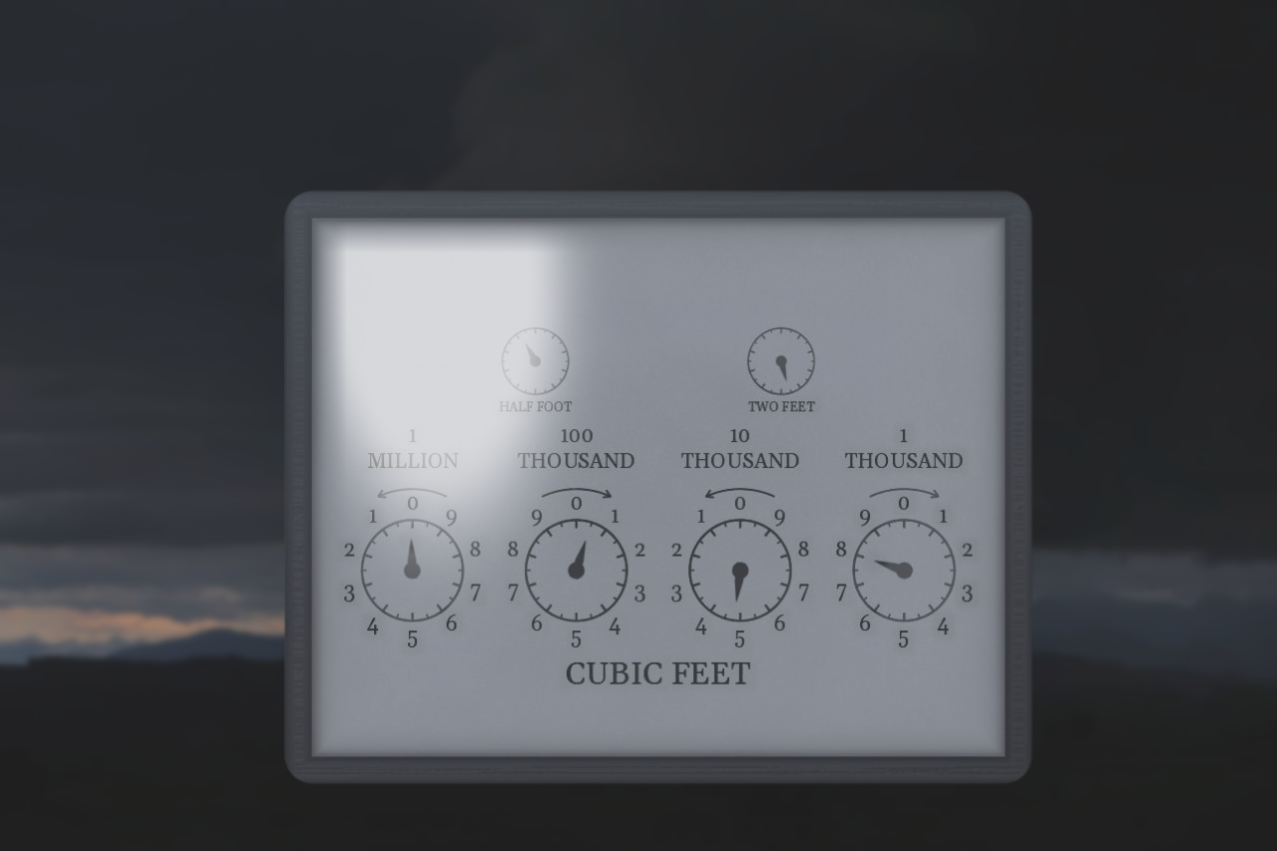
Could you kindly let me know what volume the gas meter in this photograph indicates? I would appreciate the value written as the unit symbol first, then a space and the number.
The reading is ft³ 4800
